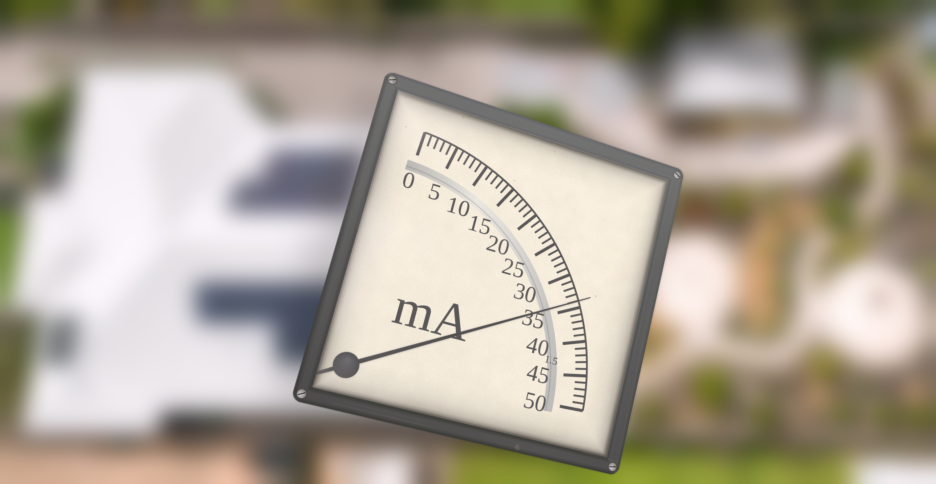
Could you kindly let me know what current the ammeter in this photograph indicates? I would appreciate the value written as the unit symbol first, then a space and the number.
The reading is mA 34
